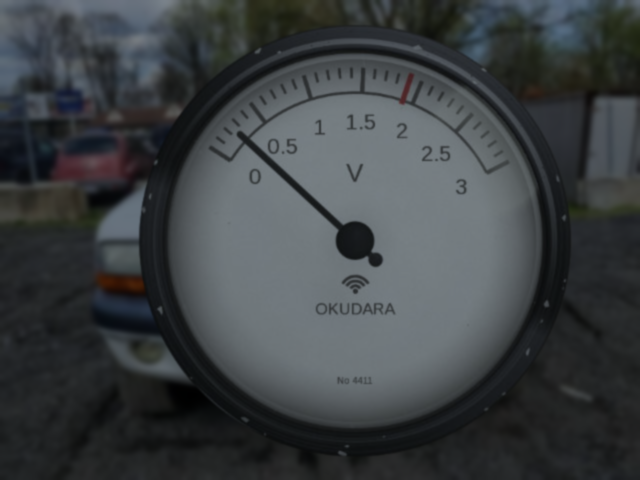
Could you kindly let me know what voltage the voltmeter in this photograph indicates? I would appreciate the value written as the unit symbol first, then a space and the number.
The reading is V 0.25
